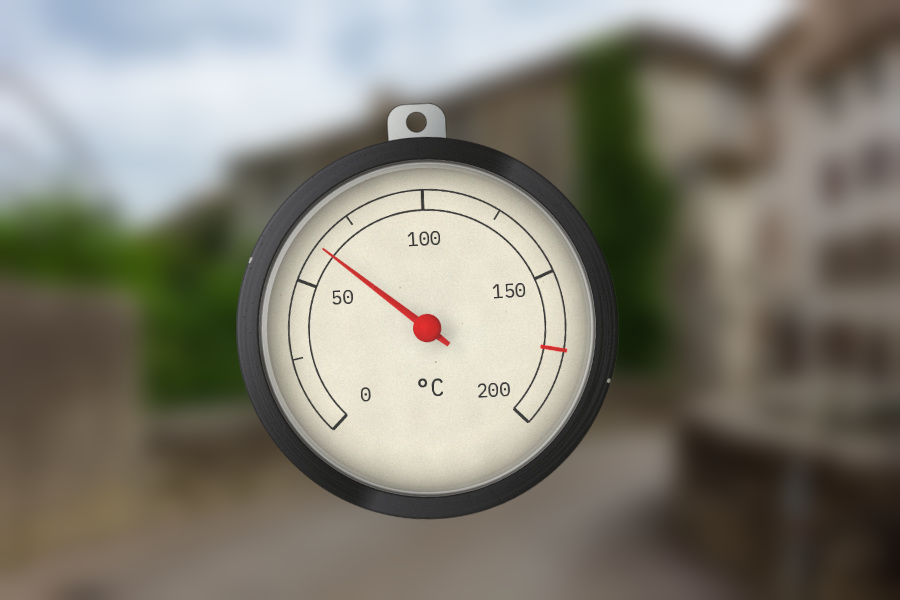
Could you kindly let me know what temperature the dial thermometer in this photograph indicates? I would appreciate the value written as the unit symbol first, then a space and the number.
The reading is °C 62.5
